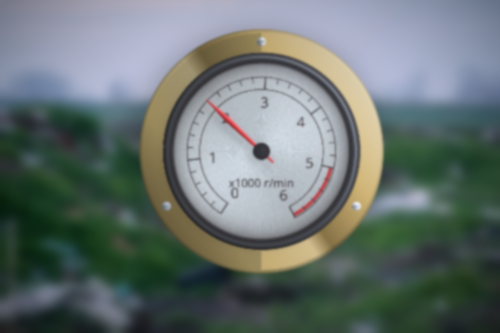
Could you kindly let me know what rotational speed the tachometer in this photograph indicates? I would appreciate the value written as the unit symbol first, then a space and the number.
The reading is rpm 2000
